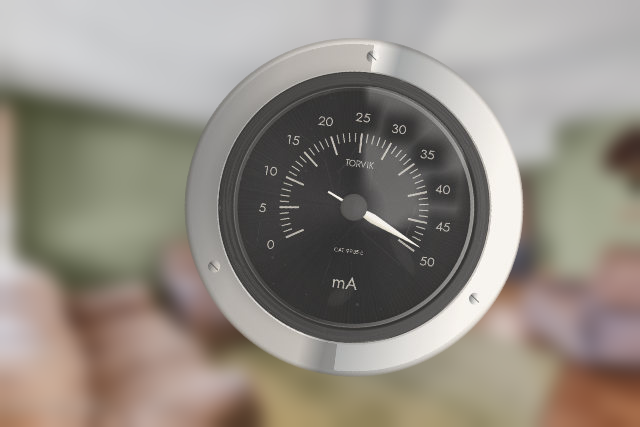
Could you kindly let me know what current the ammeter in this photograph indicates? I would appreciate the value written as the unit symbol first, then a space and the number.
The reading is mA 49
